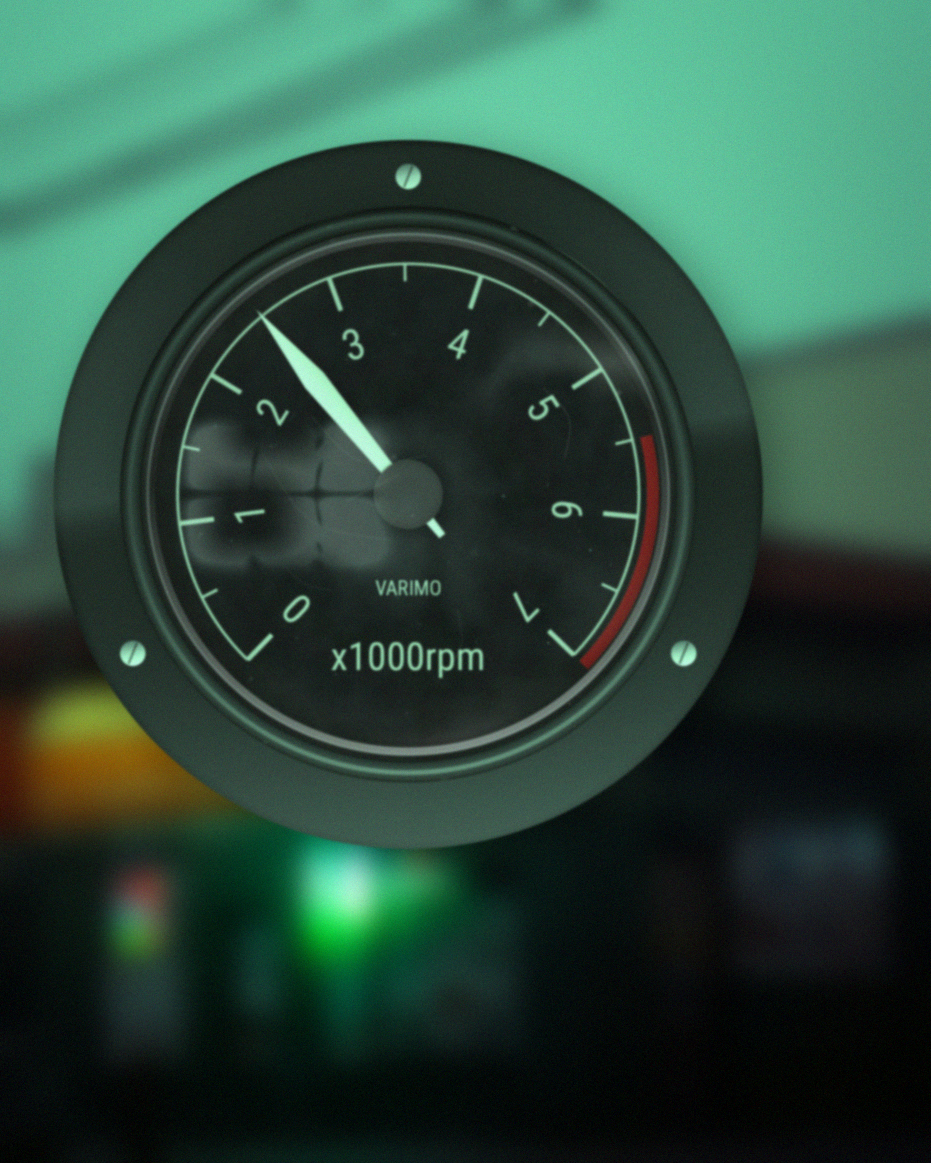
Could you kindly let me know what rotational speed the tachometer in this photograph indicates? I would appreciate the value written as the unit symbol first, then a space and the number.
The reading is rpm 2500
